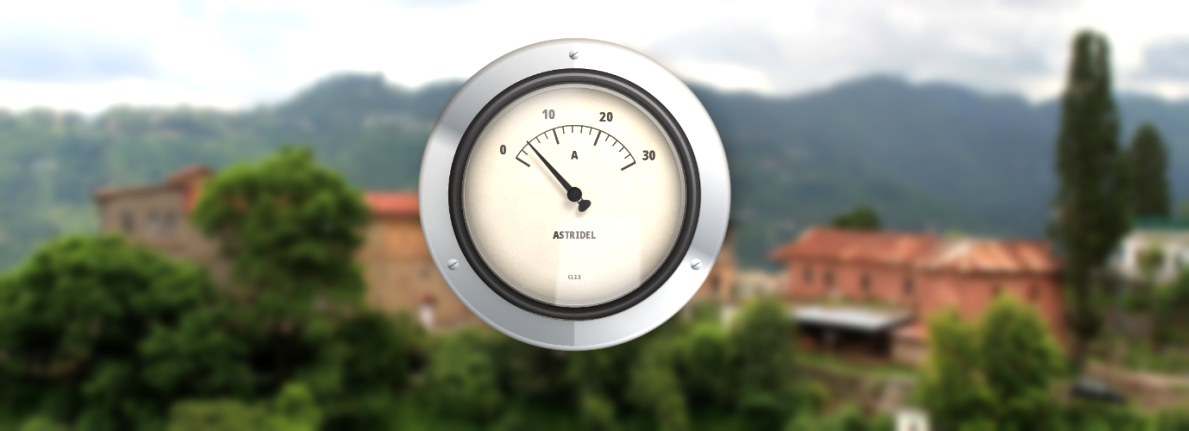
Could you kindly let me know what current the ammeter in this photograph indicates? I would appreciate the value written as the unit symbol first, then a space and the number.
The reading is A 4
